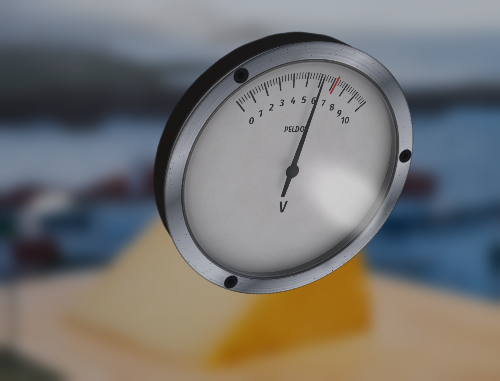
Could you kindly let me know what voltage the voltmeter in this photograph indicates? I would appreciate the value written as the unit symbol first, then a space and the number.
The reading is V 6
